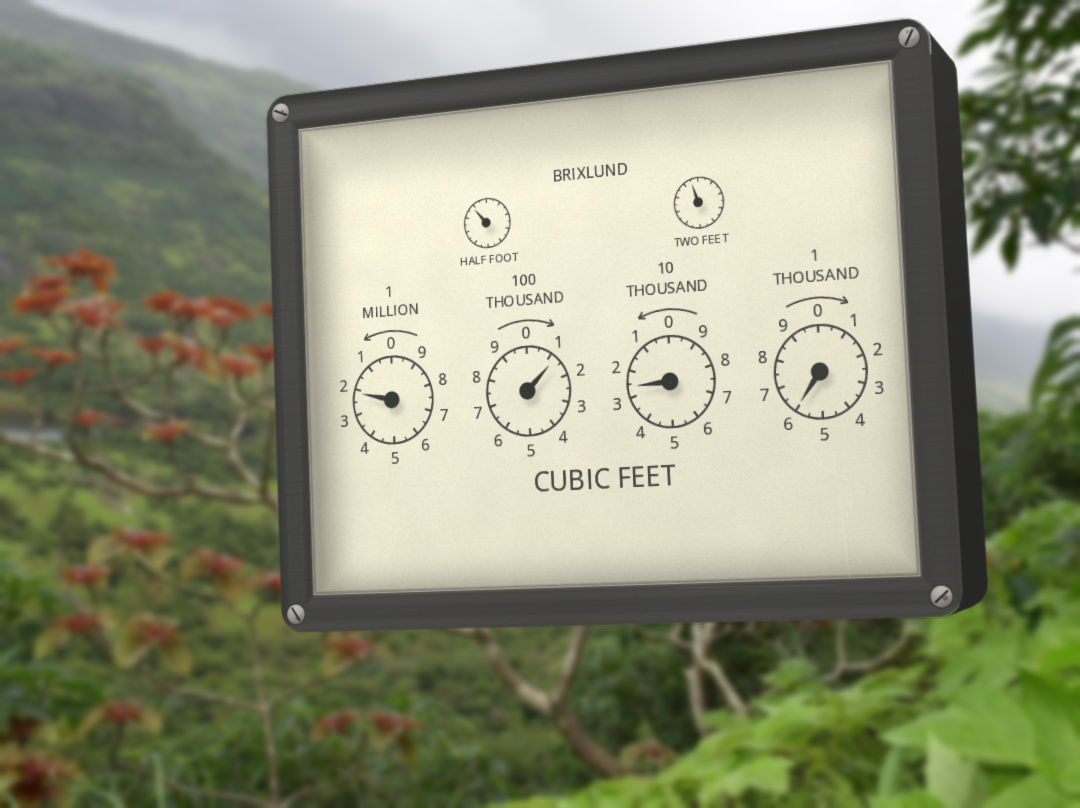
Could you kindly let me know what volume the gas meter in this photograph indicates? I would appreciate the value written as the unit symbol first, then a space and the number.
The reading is ft³ 212600
